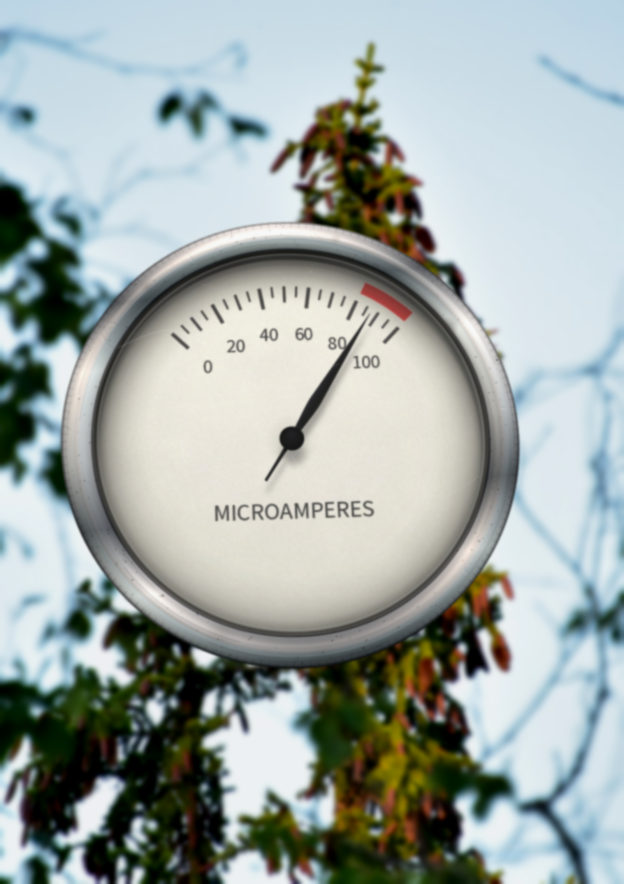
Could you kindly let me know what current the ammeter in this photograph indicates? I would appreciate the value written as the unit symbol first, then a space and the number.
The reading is µA 87.5
